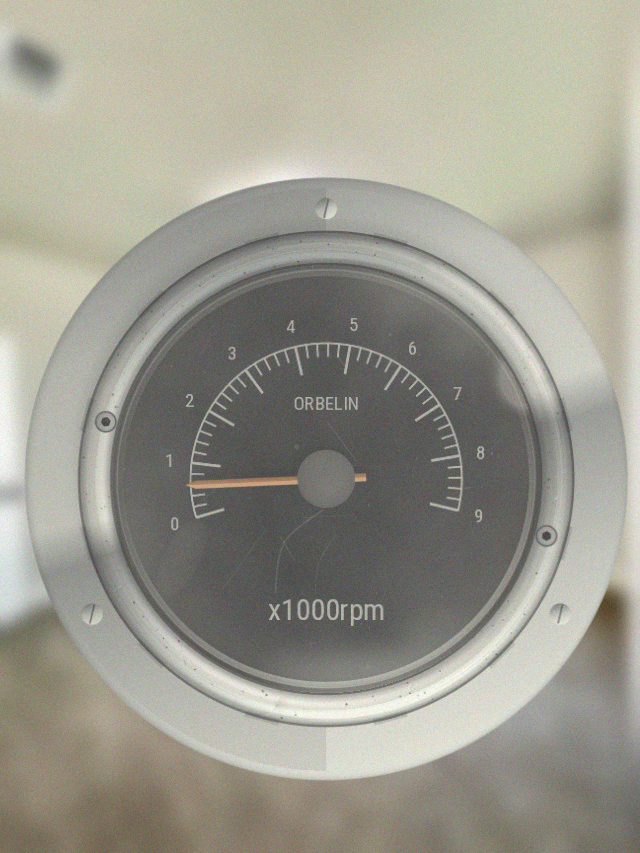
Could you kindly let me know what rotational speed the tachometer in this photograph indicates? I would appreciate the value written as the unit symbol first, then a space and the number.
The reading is rpm 600
